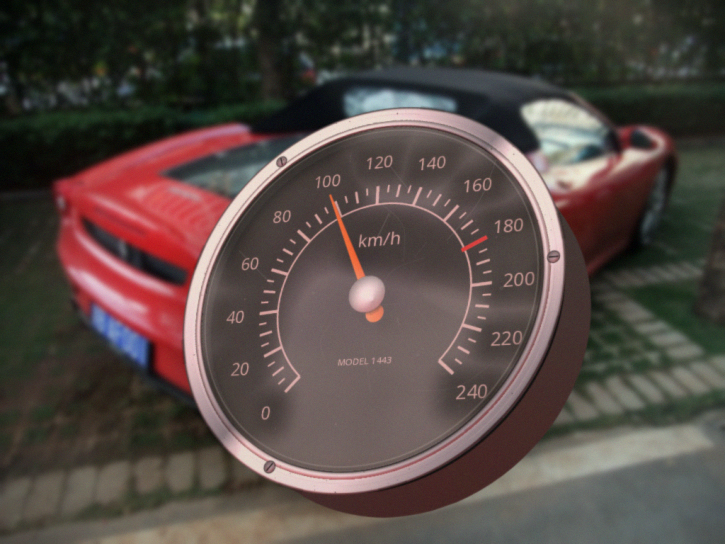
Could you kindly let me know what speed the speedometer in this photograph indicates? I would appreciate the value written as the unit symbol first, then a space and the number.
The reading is km/h 100
